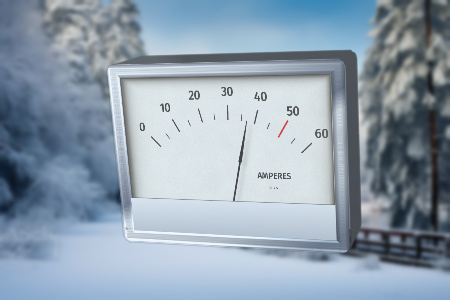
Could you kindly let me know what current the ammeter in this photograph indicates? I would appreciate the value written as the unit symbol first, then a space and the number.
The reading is A 37.5
